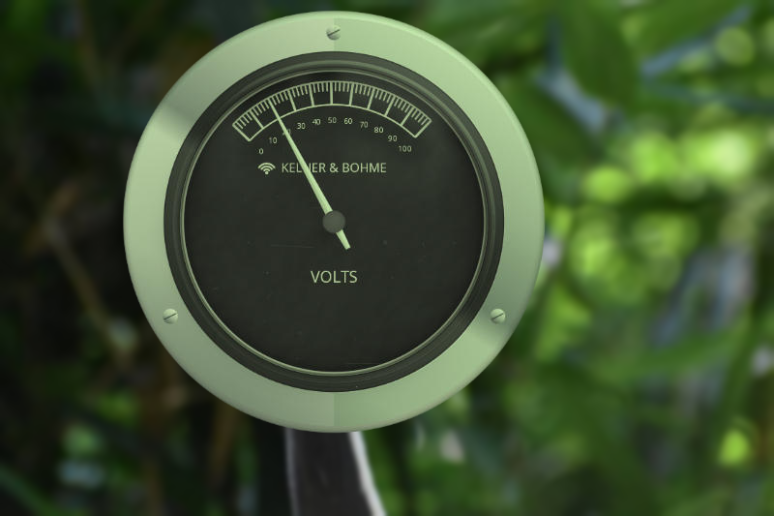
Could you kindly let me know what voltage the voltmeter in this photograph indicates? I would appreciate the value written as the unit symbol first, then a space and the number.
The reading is V 20
